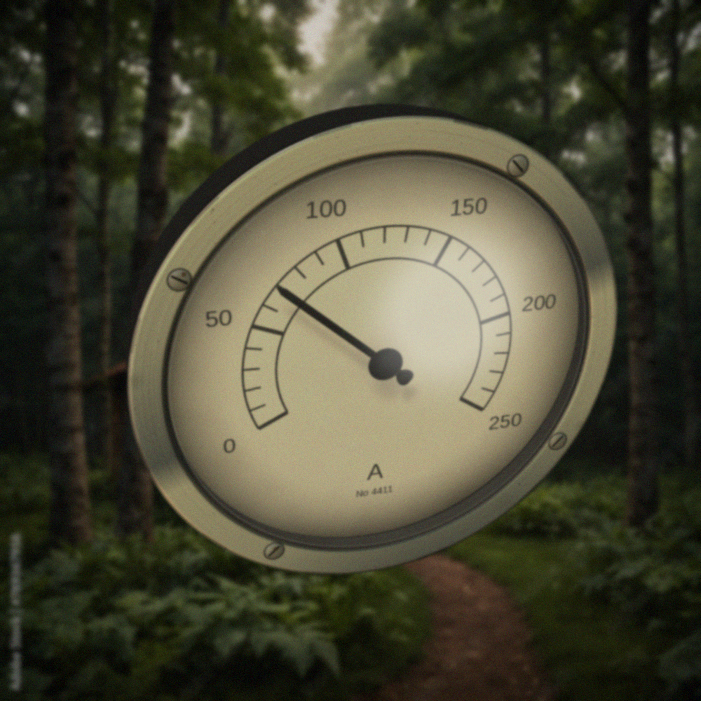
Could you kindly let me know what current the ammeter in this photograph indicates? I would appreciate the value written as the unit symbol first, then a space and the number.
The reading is A 70
